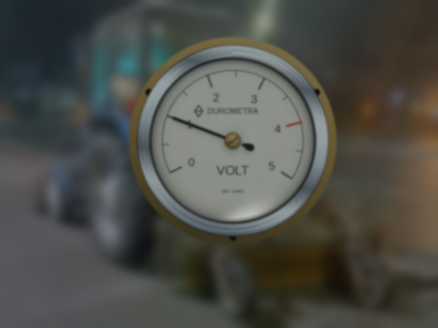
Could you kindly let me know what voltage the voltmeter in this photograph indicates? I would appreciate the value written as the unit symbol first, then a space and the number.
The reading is V 1
